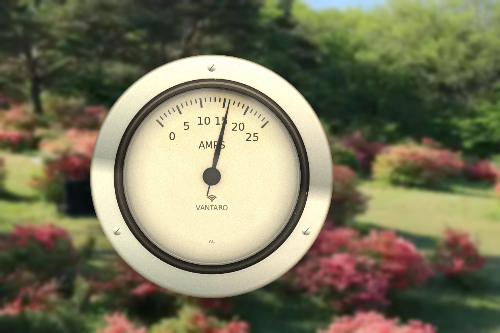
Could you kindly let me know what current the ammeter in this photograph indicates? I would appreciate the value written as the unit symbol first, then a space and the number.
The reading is A 16
